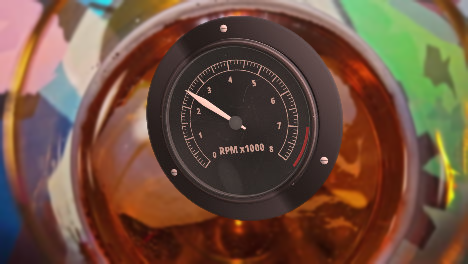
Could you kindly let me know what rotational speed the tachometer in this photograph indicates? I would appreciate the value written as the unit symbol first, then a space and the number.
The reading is rpm 2500
